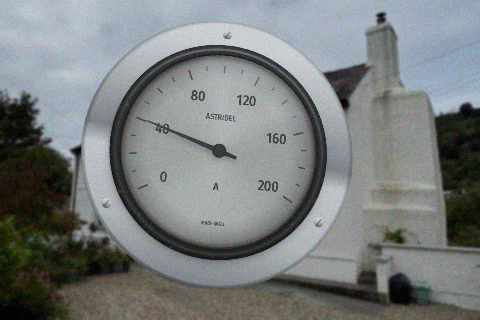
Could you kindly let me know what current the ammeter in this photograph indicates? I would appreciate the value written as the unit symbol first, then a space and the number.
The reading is A 40
